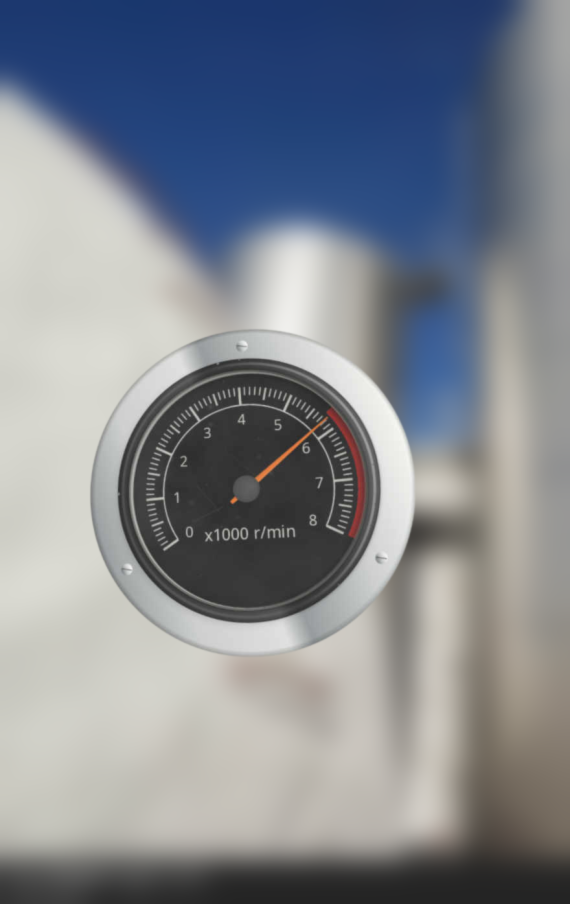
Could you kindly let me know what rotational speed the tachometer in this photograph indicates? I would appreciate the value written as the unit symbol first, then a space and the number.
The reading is rpm 5800
